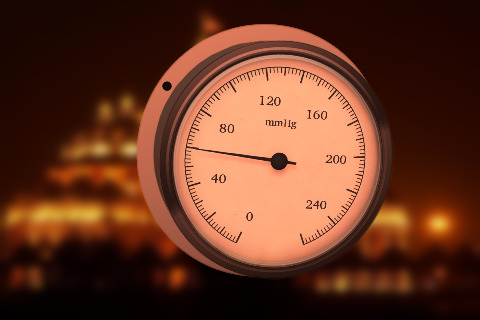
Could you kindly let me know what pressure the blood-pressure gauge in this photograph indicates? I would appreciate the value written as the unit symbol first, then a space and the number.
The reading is mmHg 60
